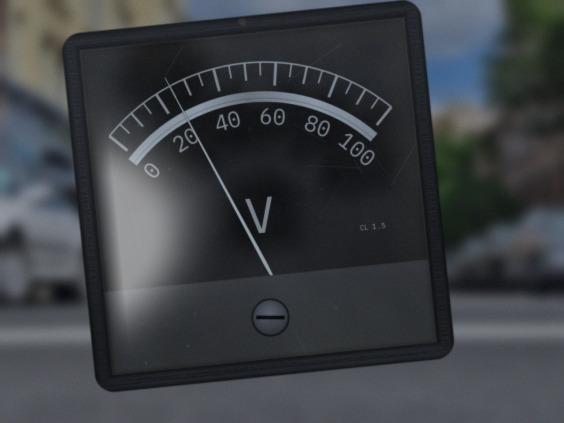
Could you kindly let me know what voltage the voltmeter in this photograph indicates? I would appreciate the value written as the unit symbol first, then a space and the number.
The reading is V 25
